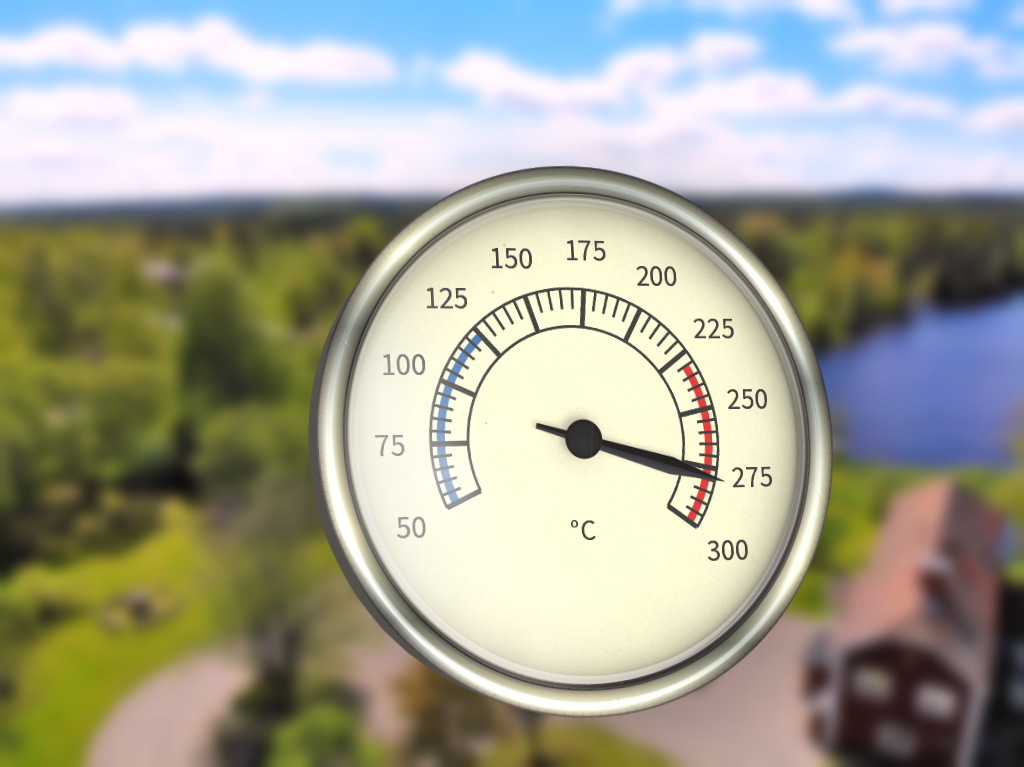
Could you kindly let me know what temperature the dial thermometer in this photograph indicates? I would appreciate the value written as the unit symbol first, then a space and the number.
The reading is °C 280
